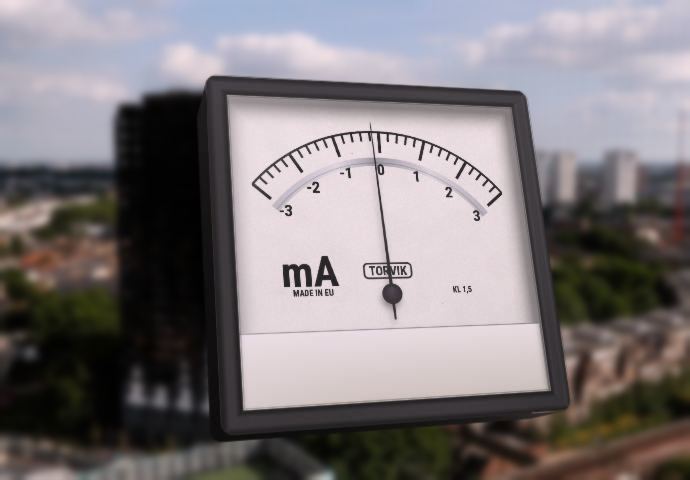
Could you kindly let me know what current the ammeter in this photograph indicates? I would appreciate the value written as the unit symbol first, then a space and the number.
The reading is mA -0.2
